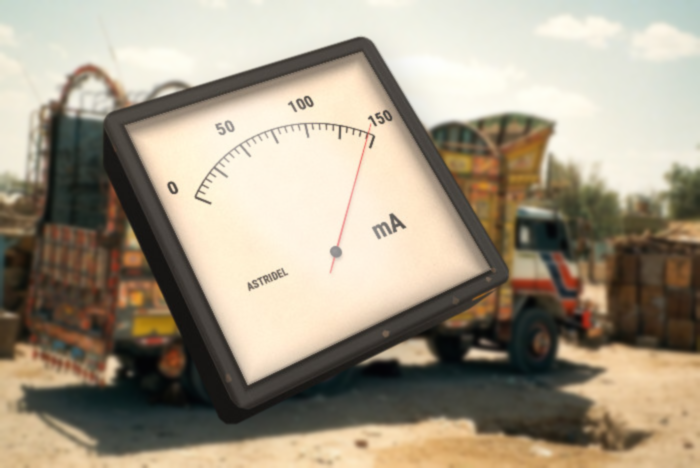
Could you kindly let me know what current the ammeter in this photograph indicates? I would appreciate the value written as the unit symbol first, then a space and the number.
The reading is mA 145
